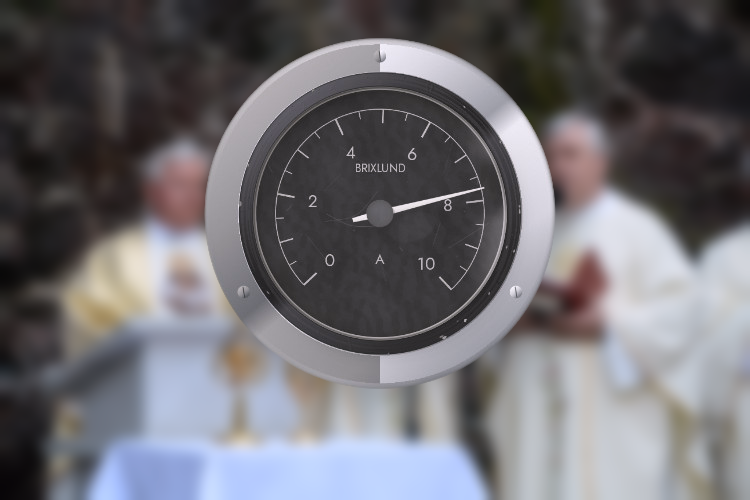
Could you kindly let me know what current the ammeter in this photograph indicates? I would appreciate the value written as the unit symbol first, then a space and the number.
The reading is A 7.75
